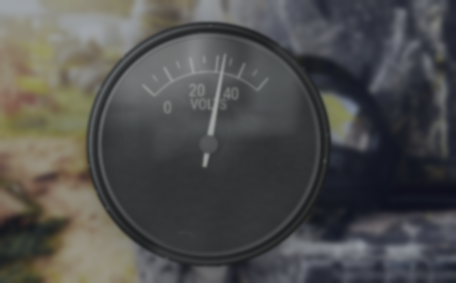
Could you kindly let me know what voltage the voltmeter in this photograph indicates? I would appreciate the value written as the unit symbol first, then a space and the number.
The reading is V 32.5
